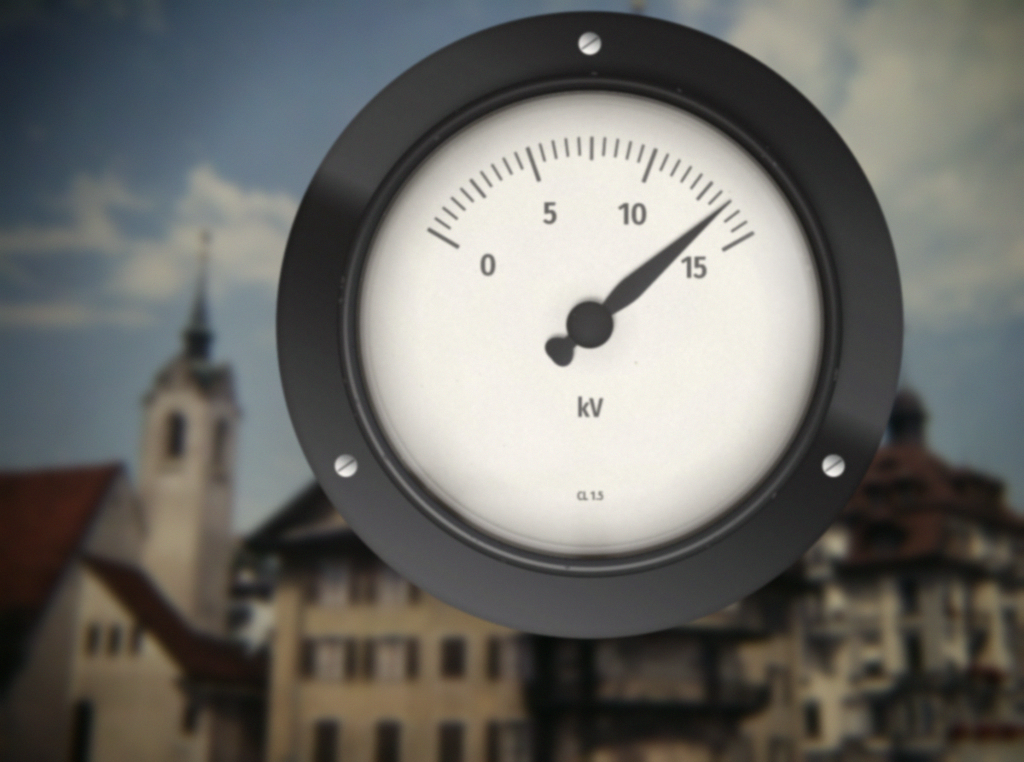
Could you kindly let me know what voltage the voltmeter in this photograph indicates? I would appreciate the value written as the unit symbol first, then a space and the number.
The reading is kV 13.5
